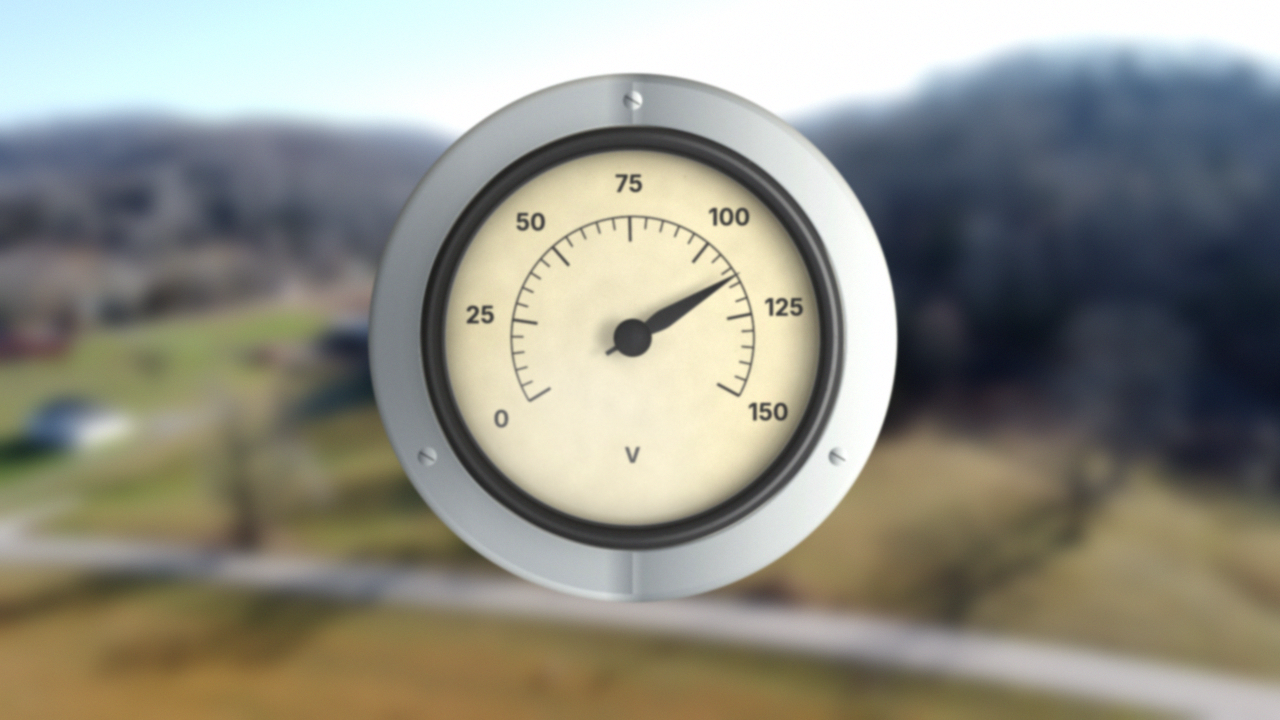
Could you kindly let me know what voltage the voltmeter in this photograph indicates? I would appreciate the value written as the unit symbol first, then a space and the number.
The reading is V 112.5
